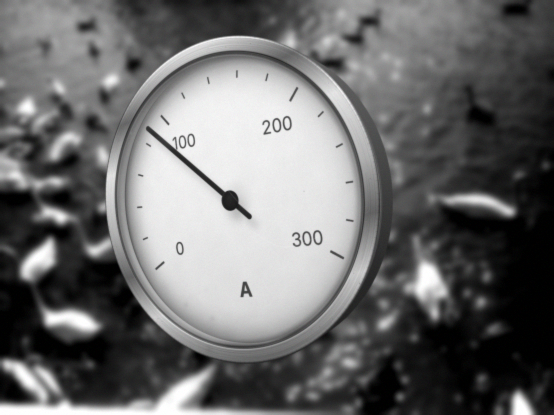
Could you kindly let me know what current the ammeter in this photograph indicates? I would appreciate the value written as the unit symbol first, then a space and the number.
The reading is A 90
